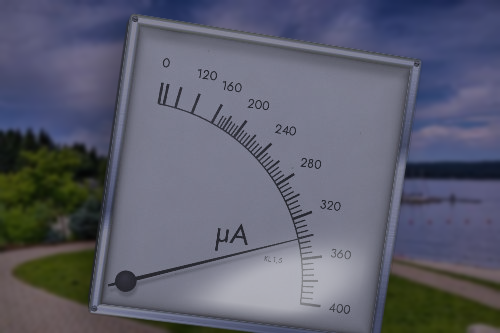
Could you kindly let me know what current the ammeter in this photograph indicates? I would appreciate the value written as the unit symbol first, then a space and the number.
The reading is µA 340
